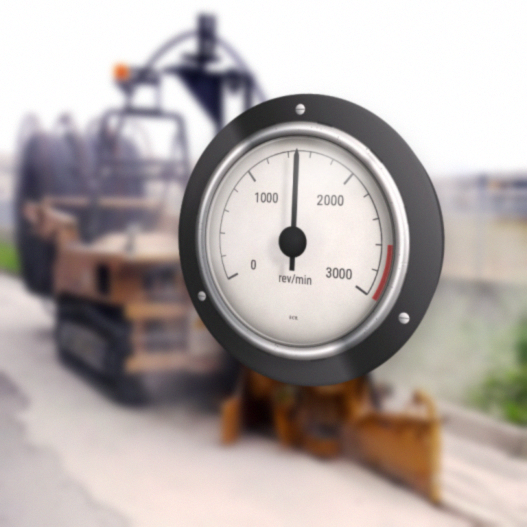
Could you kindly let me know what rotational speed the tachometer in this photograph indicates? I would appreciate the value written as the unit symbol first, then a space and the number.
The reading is rpm 1500
